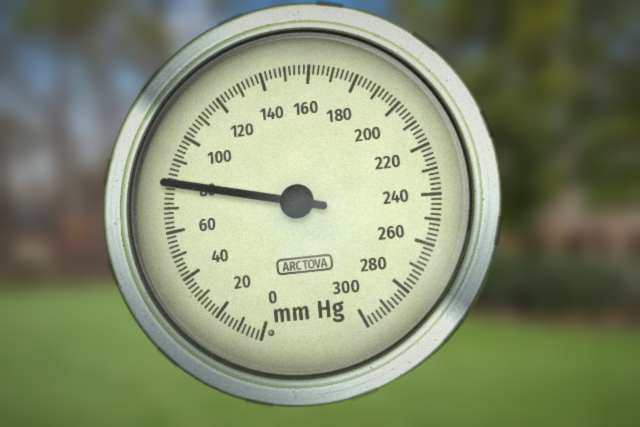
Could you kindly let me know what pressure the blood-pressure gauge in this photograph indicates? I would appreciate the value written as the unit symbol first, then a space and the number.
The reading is mmHg 80
